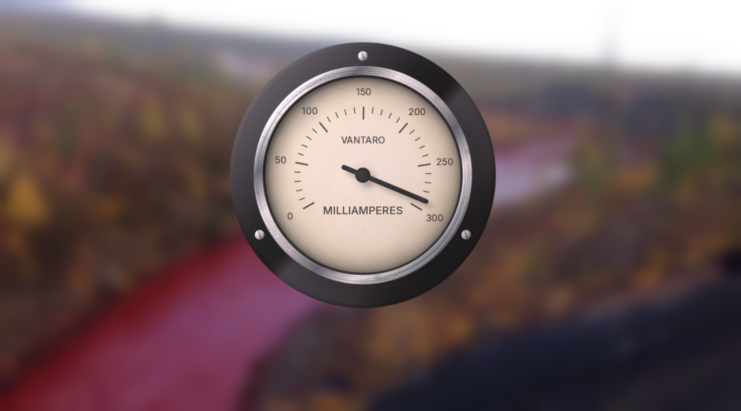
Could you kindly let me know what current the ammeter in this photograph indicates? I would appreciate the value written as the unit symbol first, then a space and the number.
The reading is mA 290
